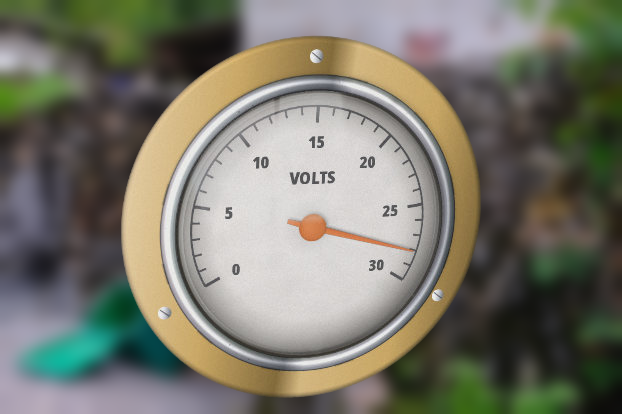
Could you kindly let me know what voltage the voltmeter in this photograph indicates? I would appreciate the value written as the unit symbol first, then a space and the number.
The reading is V 28
